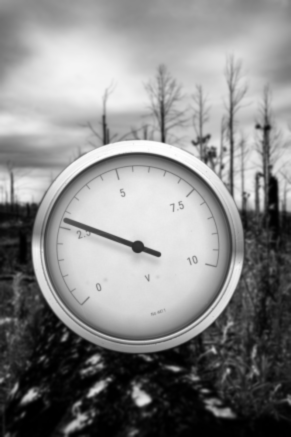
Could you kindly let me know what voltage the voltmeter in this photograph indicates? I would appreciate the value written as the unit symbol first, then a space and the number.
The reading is V 2.75
